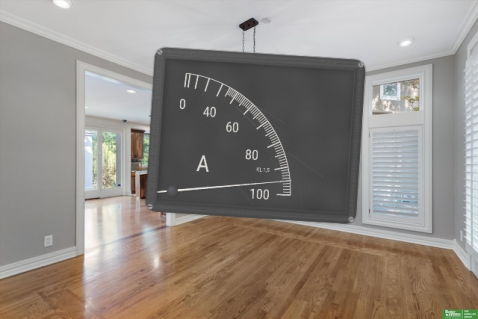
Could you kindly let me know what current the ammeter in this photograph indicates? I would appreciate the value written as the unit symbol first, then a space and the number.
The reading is A 95
